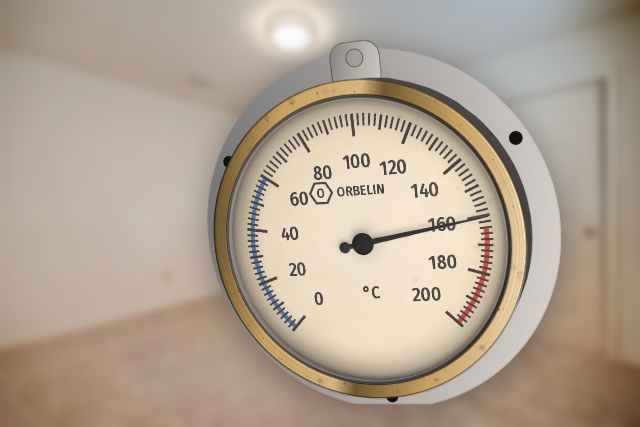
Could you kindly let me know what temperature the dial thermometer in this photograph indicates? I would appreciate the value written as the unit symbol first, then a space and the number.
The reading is °C 160
